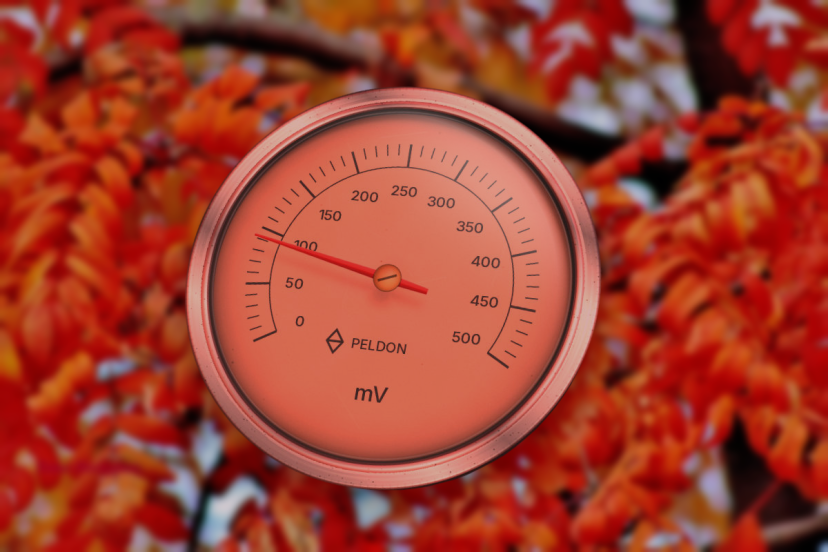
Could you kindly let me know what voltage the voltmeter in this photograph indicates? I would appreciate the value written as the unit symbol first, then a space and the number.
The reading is mV 90
